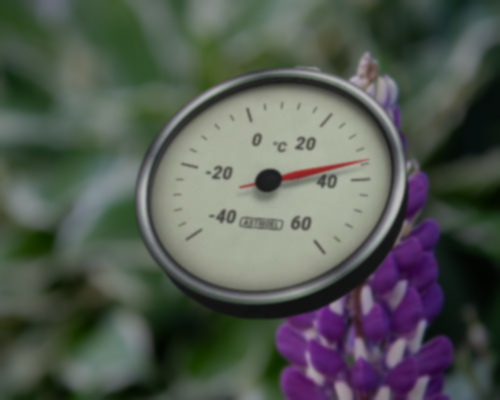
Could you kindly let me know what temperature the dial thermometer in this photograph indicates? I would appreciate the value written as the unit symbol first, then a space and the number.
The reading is °C 36
